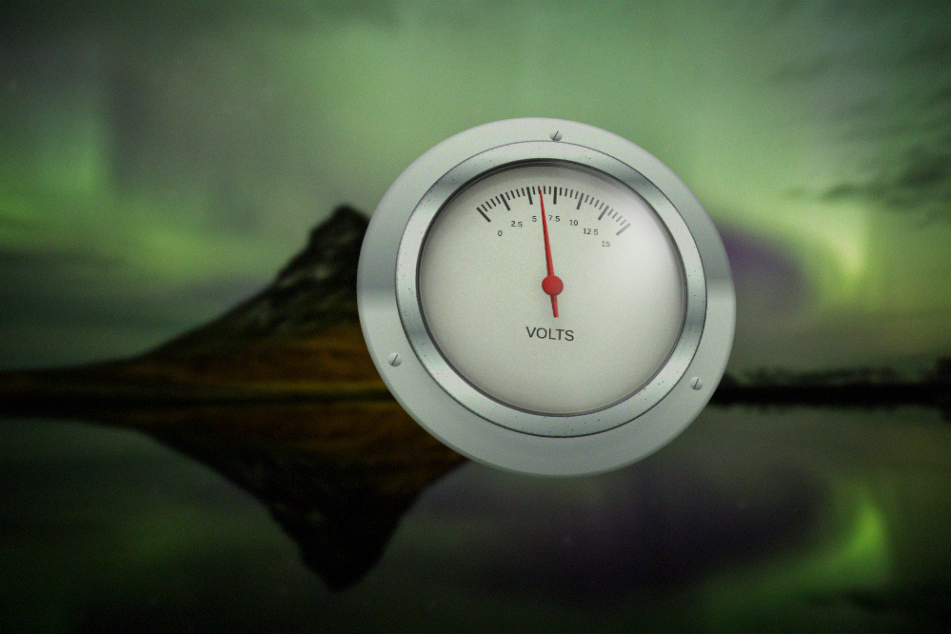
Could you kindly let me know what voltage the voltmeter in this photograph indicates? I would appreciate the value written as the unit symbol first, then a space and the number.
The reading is V 6
